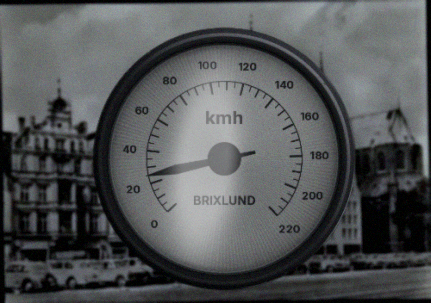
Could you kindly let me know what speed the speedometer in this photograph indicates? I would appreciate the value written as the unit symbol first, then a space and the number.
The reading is km/h 25
